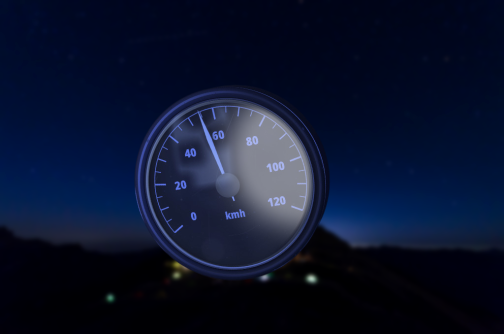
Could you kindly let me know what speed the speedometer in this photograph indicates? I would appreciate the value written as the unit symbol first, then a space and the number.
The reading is km/h 55
